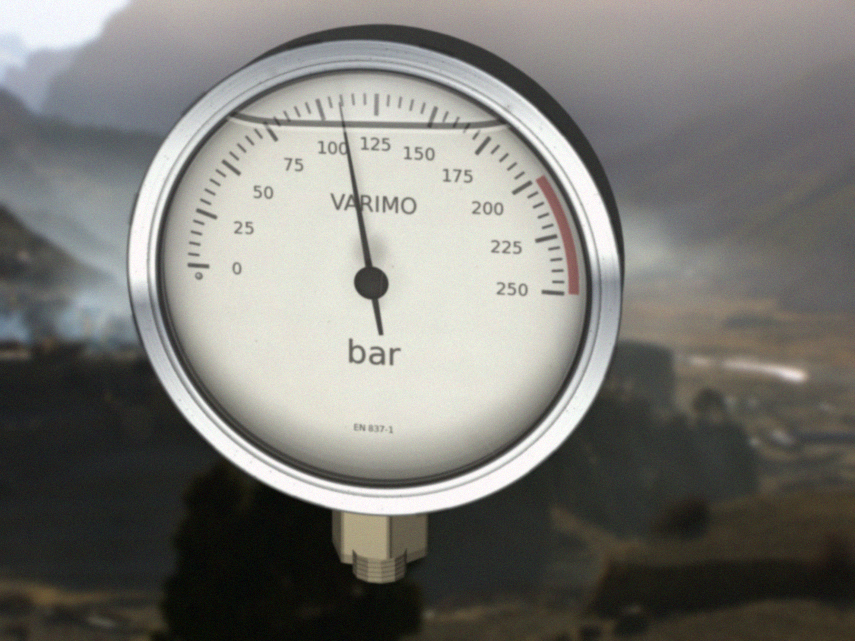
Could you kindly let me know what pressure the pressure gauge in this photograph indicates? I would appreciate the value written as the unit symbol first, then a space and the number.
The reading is bar 110
